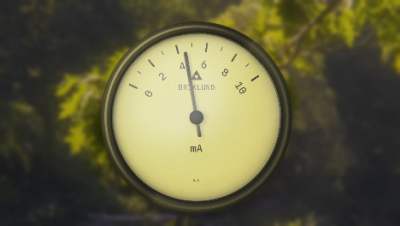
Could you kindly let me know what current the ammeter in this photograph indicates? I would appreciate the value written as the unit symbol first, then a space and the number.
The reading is mA 4.5
